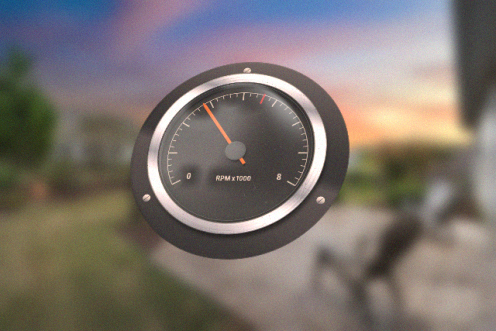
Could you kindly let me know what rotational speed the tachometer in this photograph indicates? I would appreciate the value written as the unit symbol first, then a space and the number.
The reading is rpm 2800
